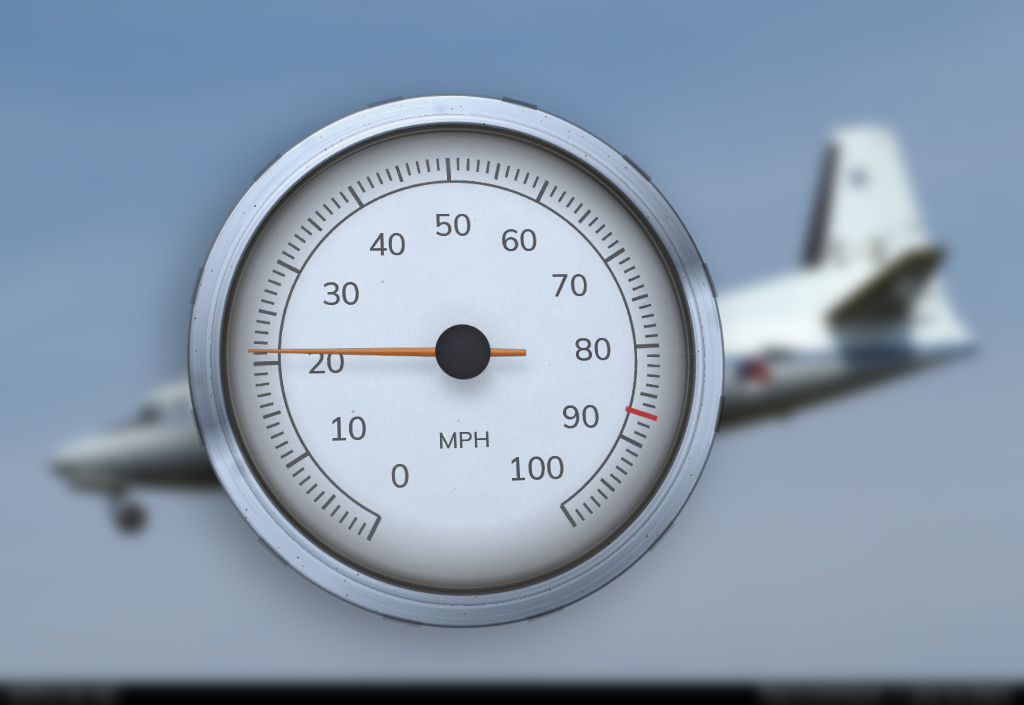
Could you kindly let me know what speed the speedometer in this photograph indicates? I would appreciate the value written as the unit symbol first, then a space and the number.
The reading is mph 21
